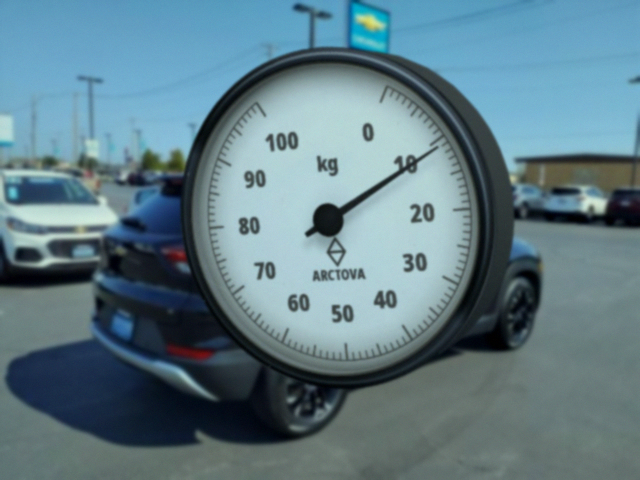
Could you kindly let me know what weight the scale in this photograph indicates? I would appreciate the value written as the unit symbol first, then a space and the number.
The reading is kg 11
